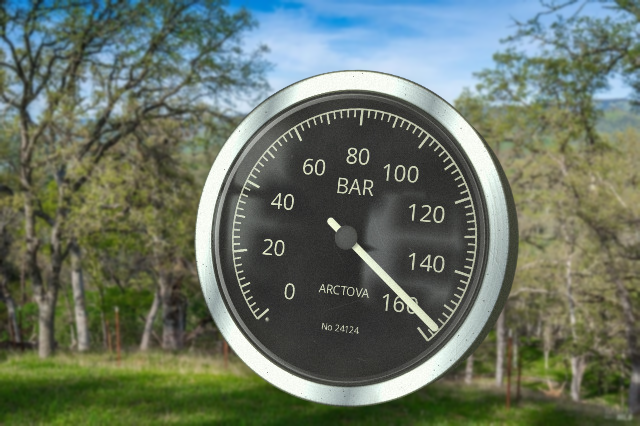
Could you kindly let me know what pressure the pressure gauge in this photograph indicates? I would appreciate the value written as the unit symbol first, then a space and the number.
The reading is bar 156
